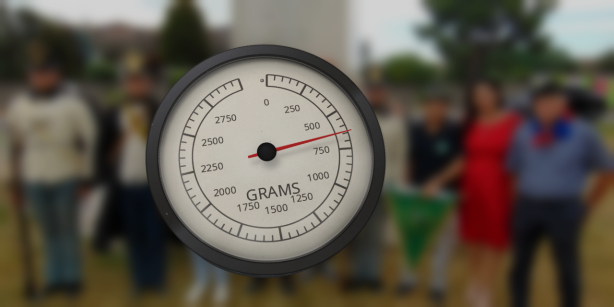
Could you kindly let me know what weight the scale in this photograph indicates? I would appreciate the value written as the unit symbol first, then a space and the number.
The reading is g 650
